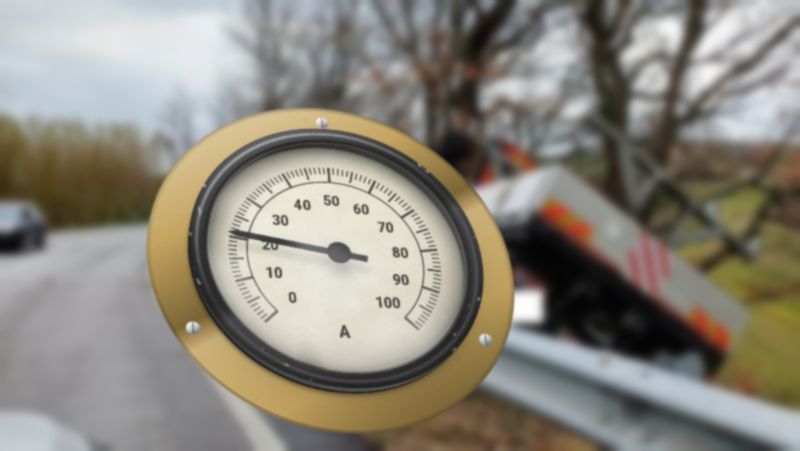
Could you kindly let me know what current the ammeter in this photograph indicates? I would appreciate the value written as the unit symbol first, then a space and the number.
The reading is A 20
